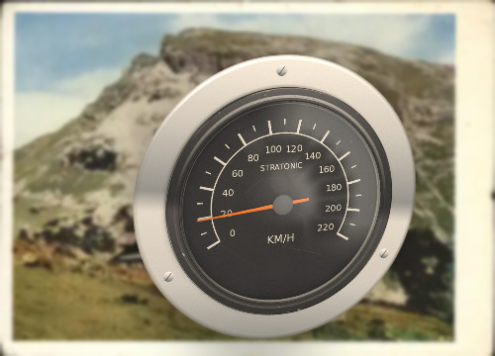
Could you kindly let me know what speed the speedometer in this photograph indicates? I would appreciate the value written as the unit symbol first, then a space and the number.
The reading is km/h 20
